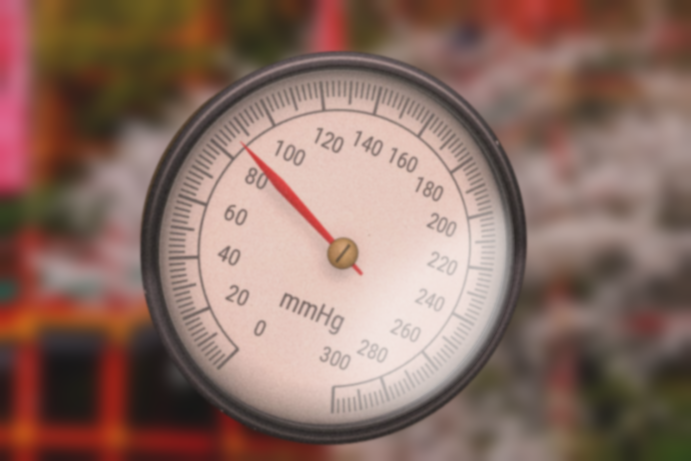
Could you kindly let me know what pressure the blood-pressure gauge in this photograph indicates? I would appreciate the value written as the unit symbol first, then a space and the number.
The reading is mmHg 86
